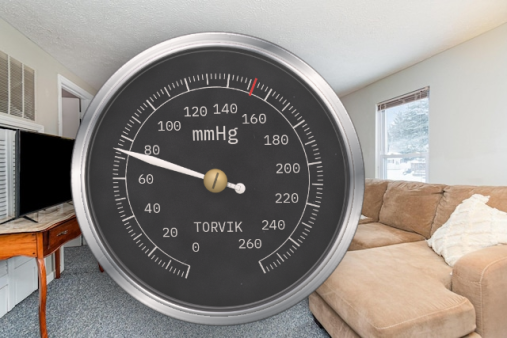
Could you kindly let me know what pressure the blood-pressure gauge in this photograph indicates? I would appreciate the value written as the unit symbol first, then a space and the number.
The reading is mmHg 74
